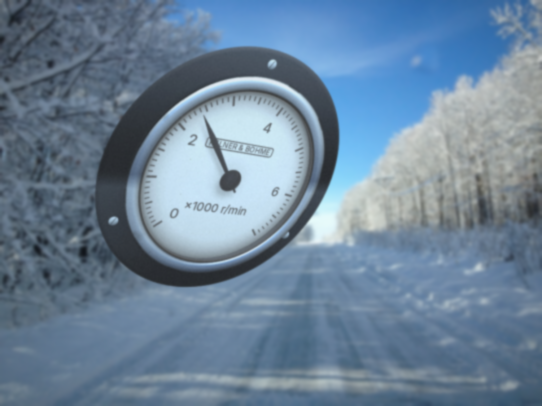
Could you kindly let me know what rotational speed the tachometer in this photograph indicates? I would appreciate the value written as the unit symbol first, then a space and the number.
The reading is rpm 2400
